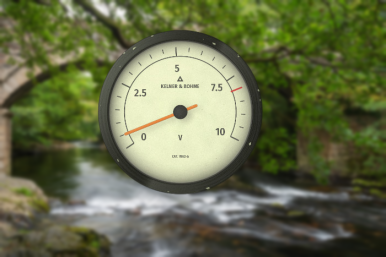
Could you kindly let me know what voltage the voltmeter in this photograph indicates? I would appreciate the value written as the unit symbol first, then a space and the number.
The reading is V 0.5
